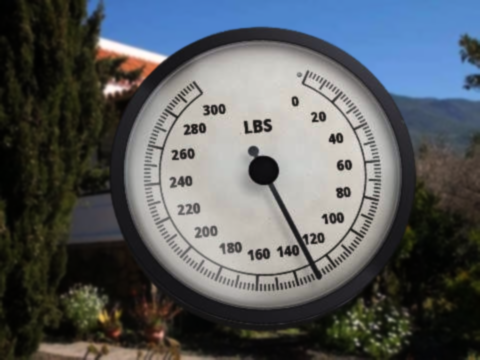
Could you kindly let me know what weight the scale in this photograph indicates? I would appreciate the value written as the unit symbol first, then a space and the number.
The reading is lb 130
